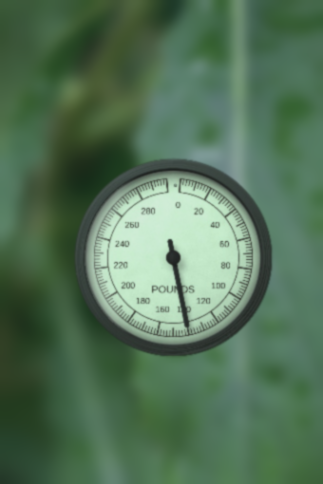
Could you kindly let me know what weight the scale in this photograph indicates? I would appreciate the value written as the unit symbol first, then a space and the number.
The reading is lb 140
